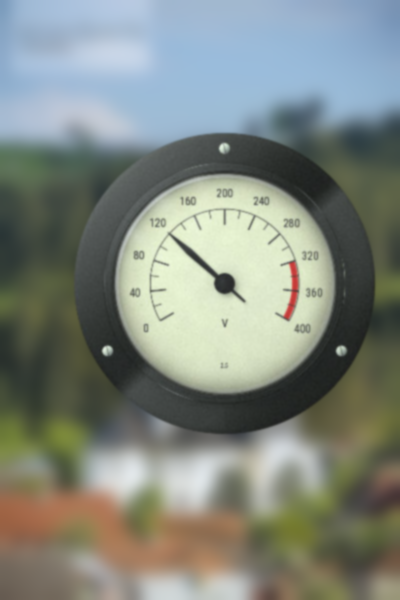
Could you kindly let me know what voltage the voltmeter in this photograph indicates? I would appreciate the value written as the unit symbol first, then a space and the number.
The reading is V 120
